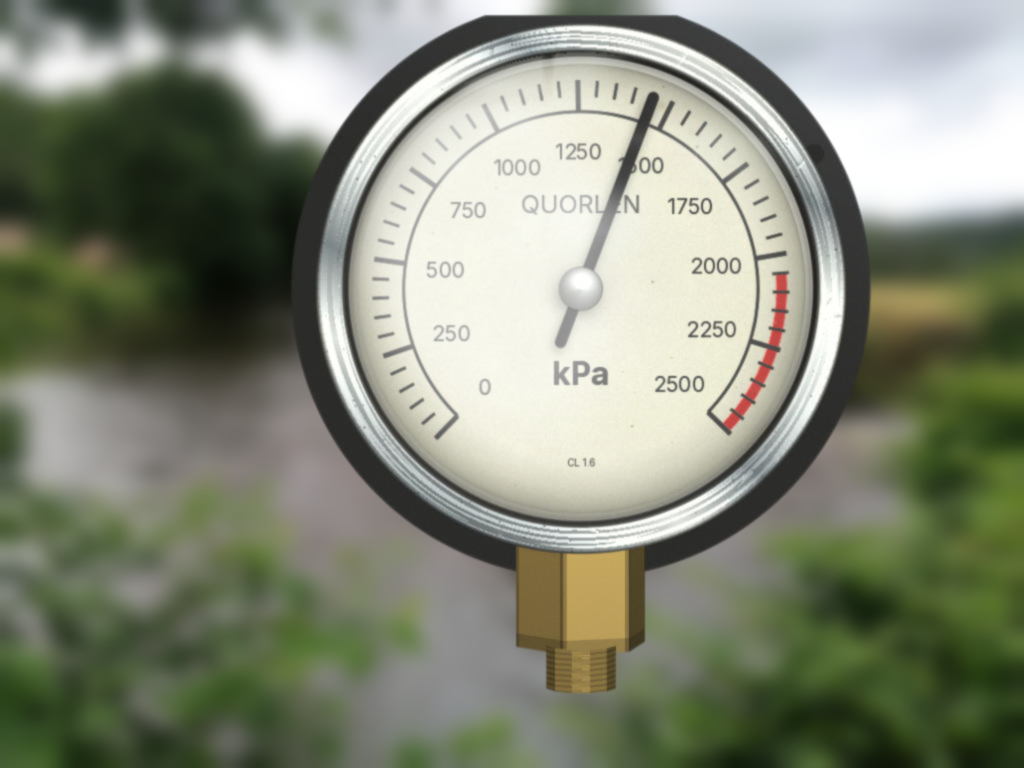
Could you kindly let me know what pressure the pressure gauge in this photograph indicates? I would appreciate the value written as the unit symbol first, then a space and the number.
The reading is kPa 1450
